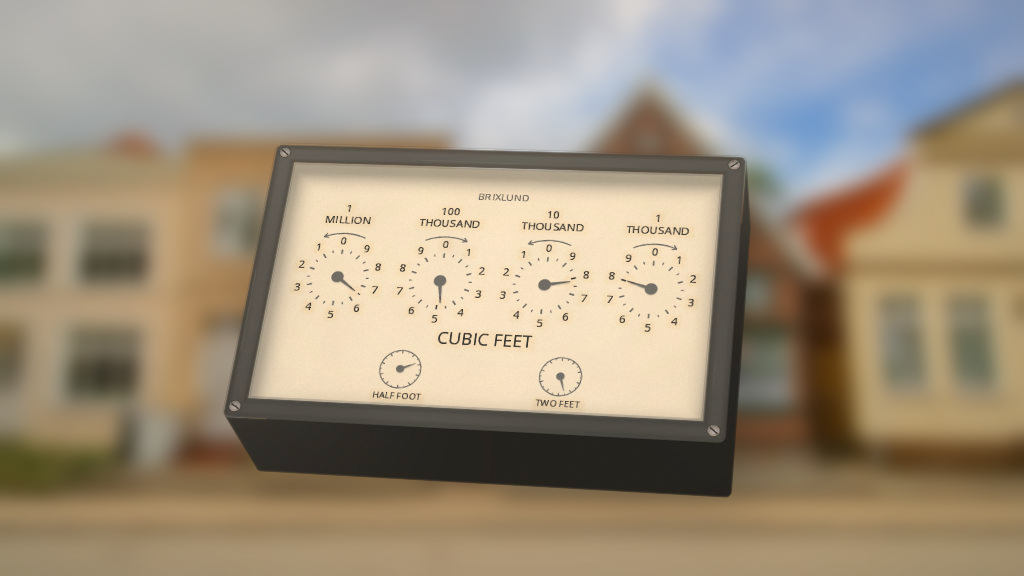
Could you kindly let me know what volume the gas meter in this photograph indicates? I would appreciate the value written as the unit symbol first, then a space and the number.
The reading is ft³ 647800
